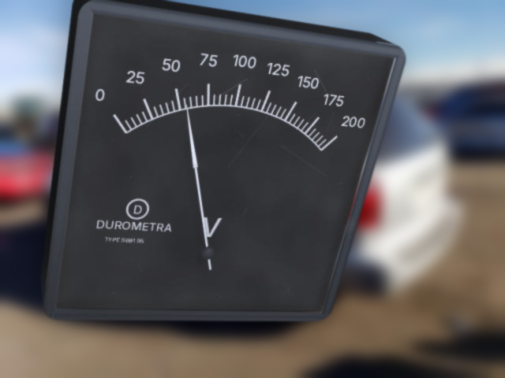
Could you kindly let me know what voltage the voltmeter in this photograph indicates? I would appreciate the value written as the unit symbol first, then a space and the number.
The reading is V 55
